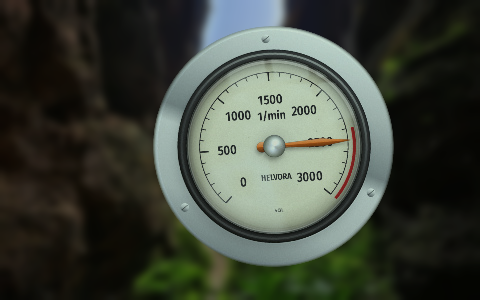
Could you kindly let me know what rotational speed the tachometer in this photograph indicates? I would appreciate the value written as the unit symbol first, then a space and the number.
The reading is rpm 2500
